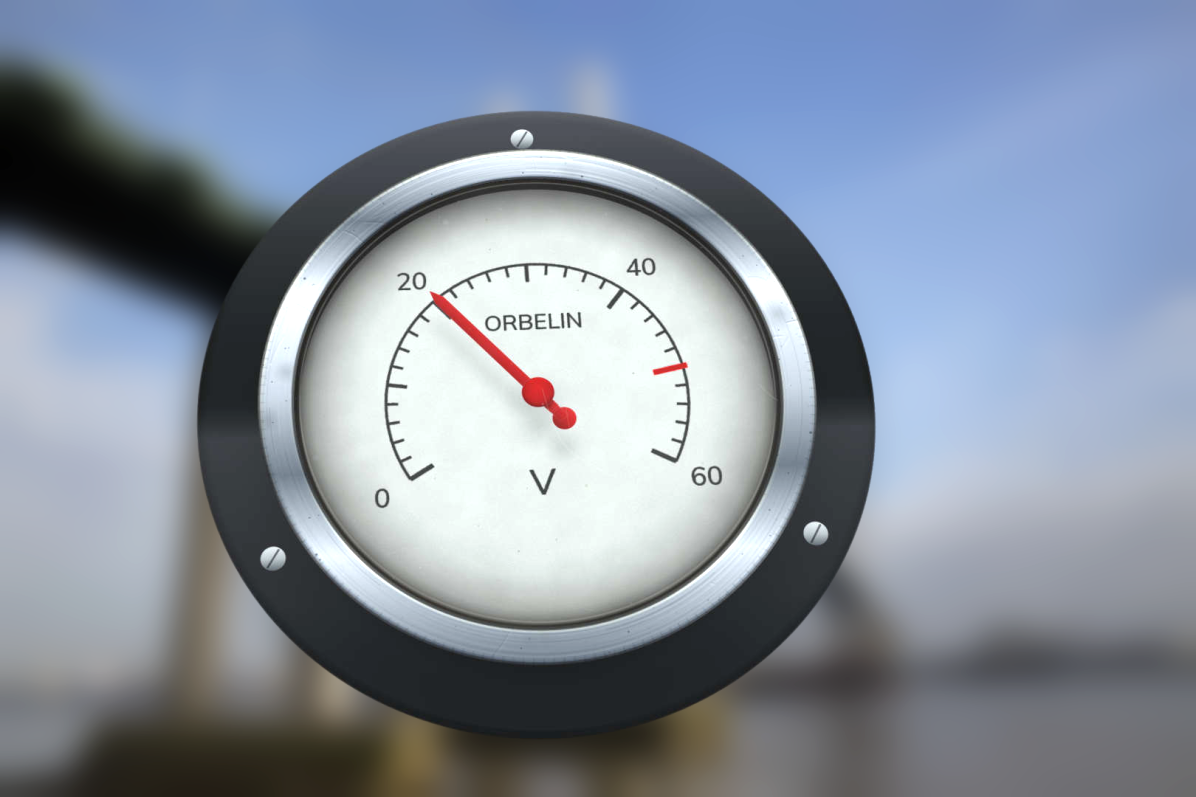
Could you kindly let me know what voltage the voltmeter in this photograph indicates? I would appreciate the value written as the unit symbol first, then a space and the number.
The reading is V 20
